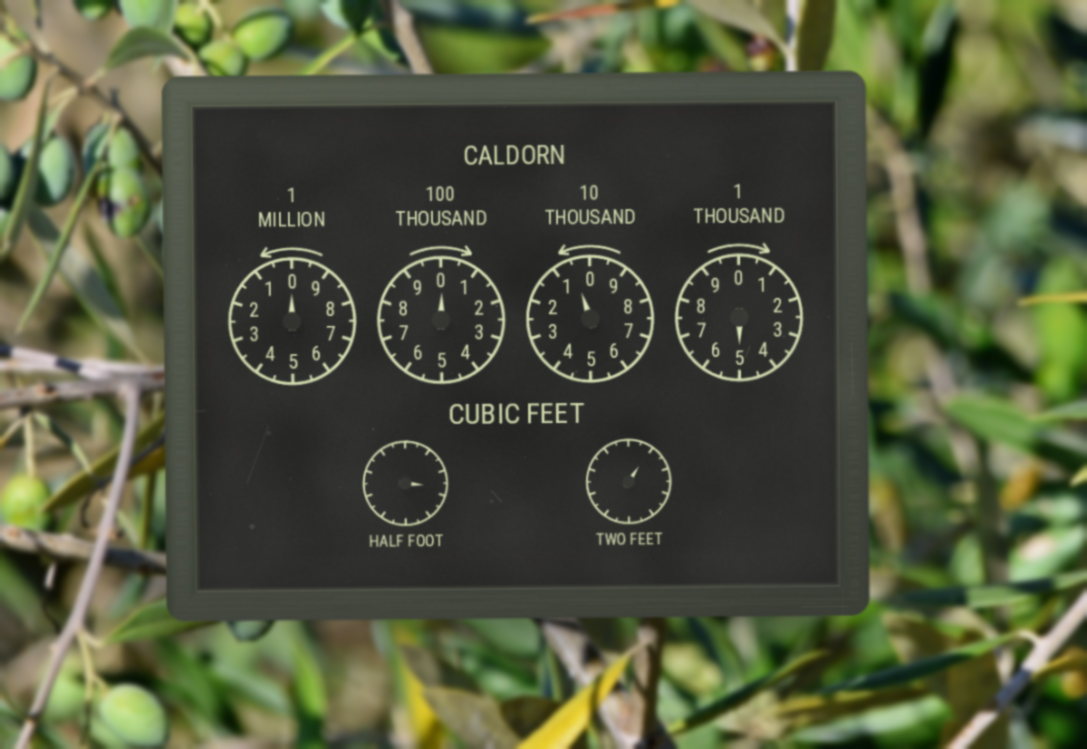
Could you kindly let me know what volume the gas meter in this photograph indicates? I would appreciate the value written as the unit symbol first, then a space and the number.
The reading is ft³ 500
